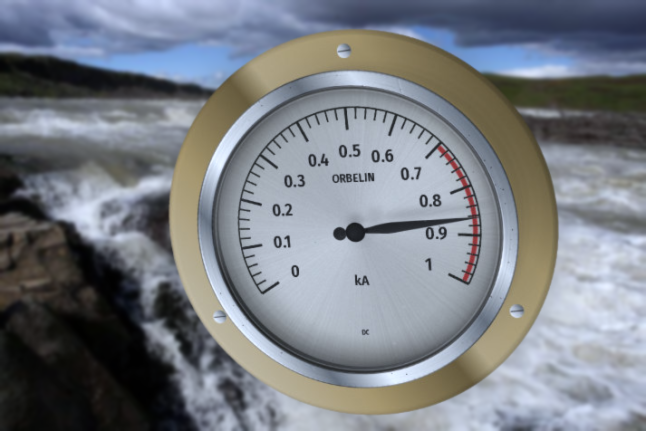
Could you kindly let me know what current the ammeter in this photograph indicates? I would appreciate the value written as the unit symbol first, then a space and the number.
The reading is kA 0.86
